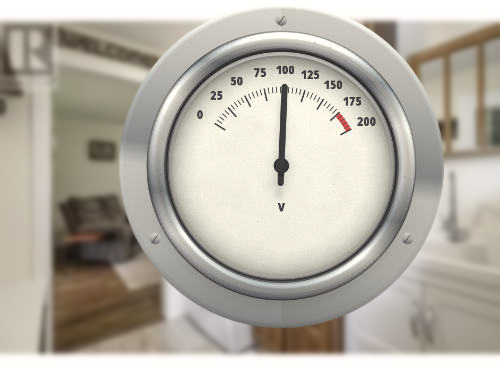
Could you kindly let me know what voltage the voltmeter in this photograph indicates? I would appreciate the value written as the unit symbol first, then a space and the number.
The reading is V 100
